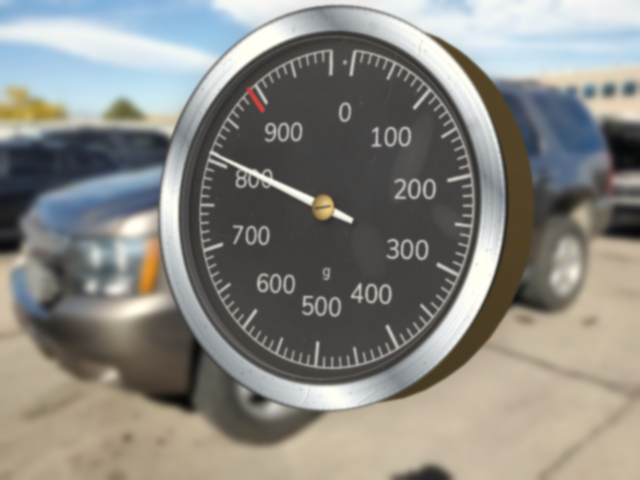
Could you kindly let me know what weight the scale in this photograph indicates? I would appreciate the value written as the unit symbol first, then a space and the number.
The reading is g 810
